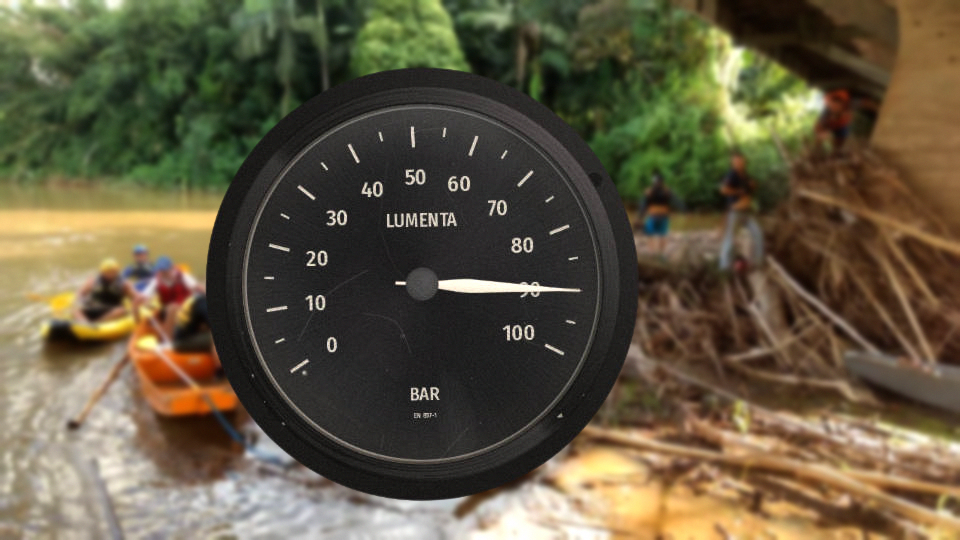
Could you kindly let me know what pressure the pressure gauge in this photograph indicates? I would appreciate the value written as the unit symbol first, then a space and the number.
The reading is bar 90
